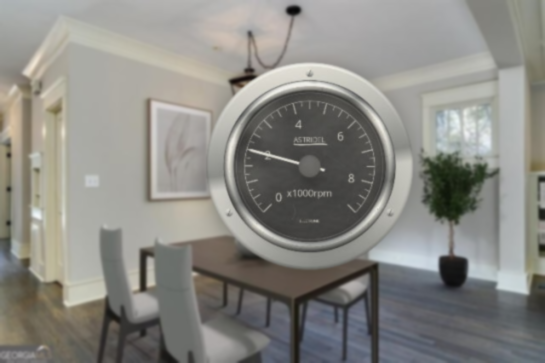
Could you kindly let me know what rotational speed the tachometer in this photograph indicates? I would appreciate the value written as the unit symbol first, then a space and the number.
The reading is rpm 2000
